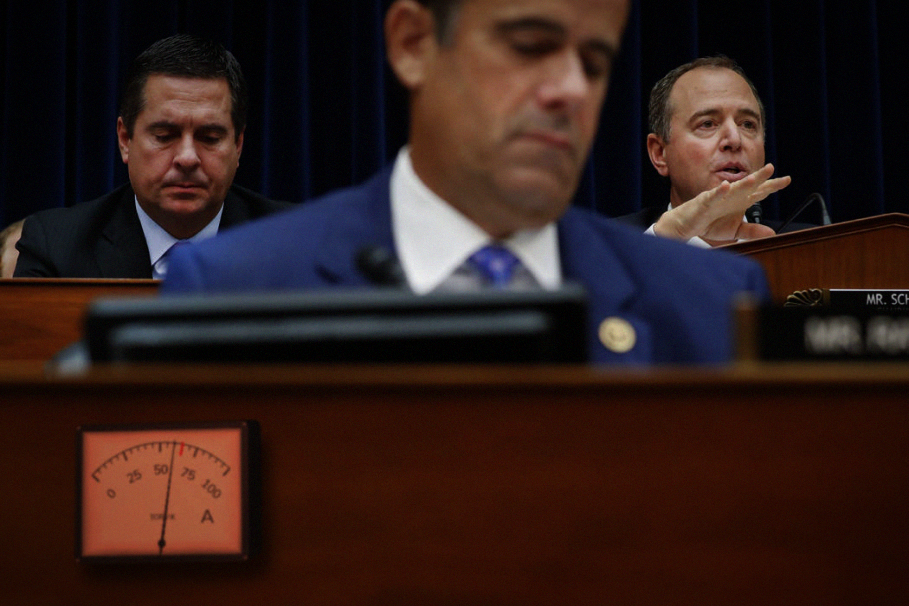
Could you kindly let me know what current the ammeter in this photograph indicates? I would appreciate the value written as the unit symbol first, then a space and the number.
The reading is A 60
